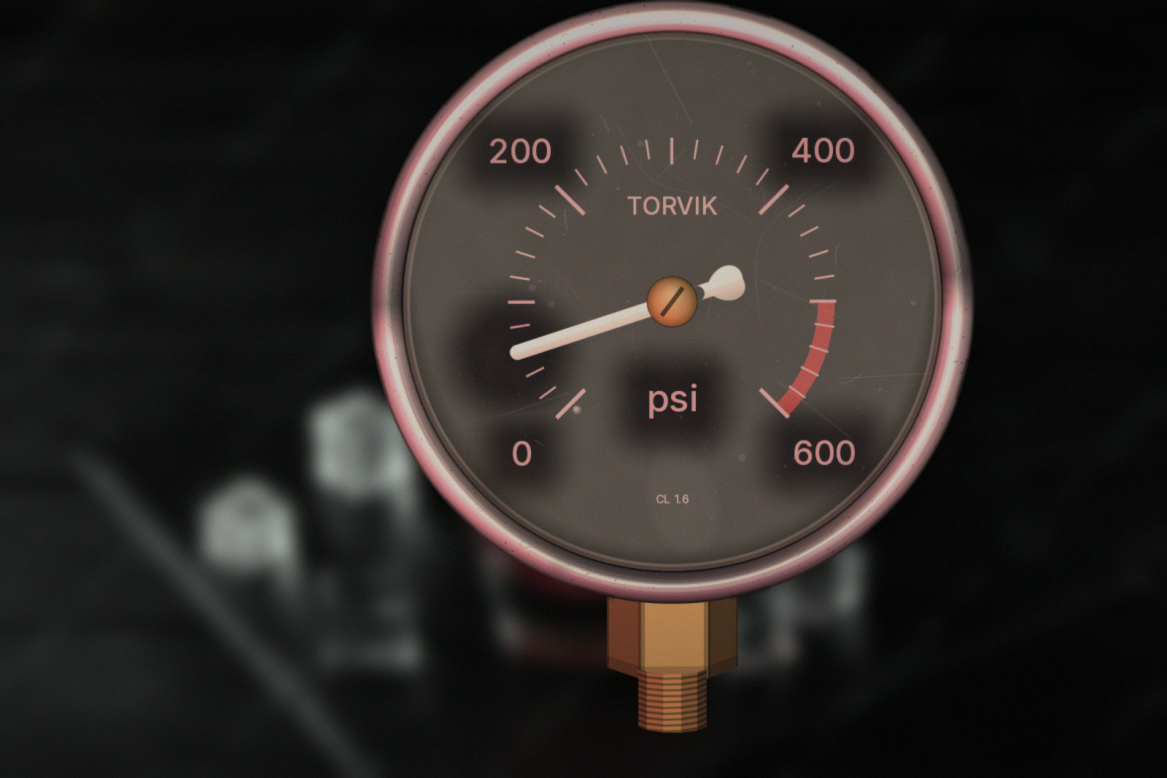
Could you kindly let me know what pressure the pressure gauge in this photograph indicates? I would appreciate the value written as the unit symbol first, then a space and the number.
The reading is psi 60
